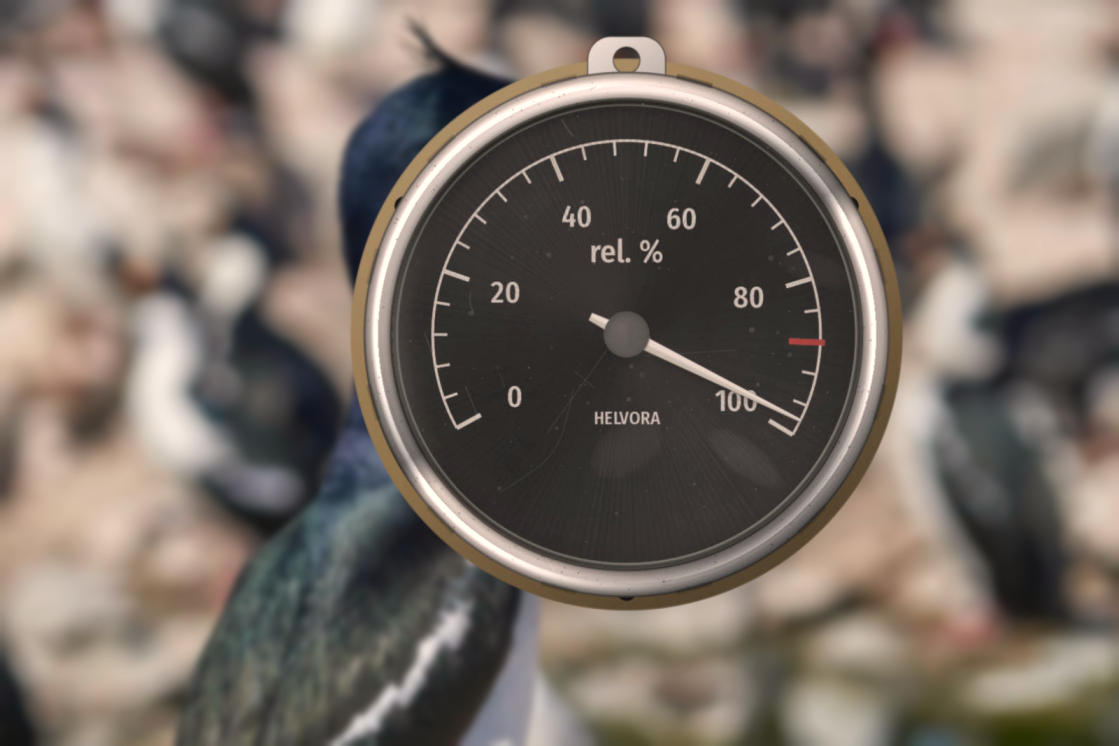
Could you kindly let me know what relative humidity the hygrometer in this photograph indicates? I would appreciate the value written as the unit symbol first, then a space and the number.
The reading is % 98
